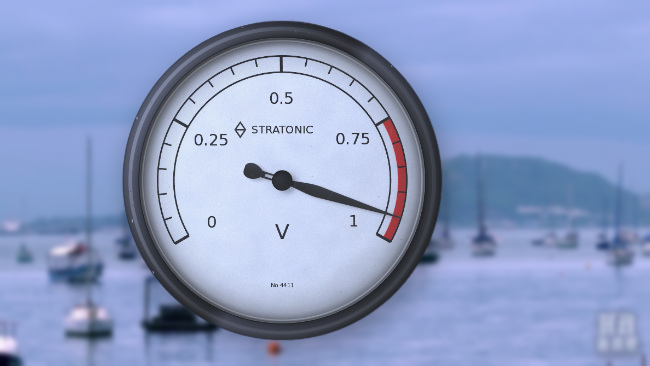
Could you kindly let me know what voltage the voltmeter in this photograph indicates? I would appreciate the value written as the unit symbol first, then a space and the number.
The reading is V 0.95
